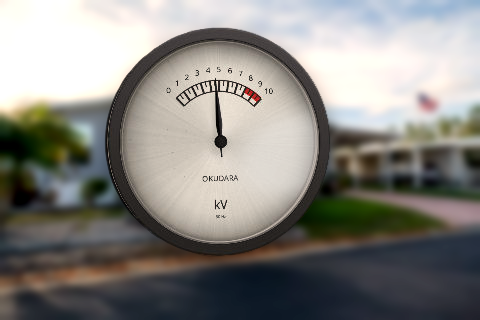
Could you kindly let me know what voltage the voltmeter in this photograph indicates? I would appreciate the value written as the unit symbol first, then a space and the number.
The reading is kV 4.5
